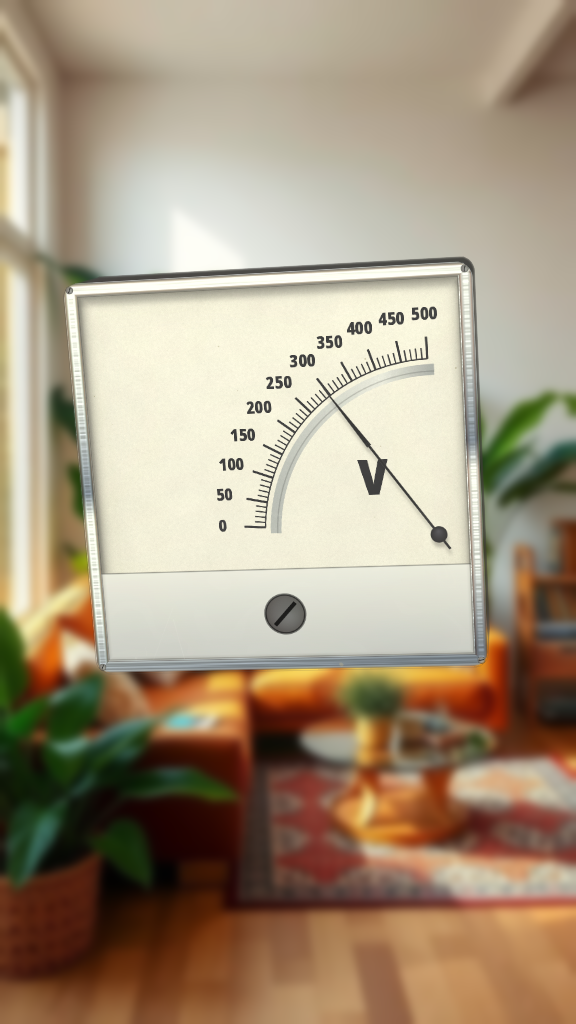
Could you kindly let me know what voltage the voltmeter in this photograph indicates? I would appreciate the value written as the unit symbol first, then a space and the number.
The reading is V 300
